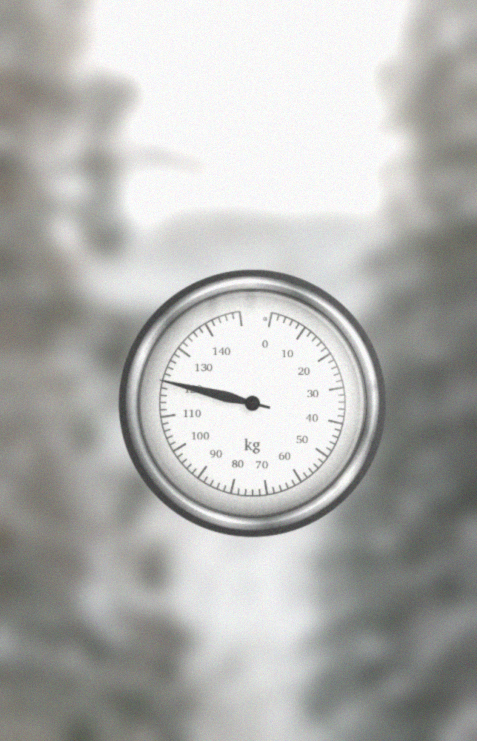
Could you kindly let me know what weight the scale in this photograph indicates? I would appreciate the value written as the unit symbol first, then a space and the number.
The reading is kg 120
